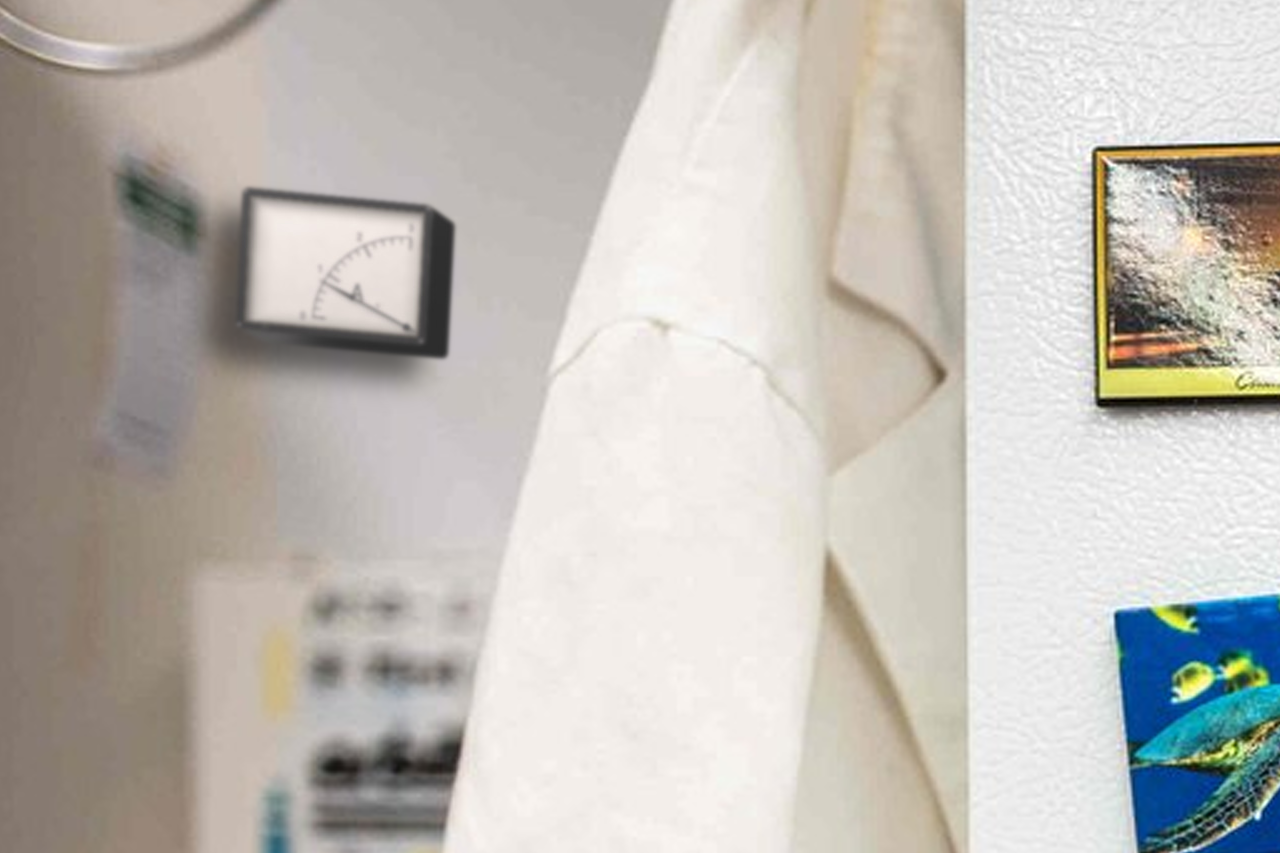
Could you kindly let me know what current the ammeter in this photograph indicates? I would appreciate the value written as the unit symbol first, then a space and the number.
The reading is A 0.8
